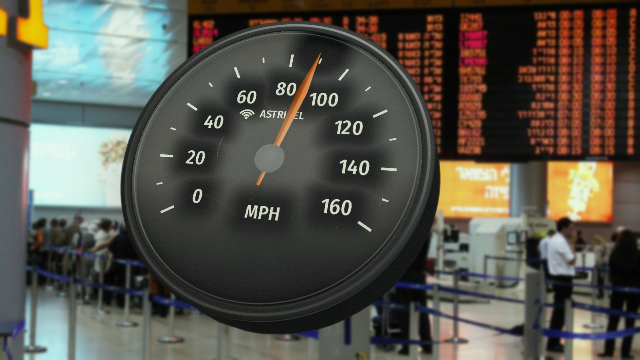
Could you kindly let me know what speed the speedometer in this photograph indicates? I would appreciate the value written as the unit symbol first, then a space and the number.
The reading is mph 90
